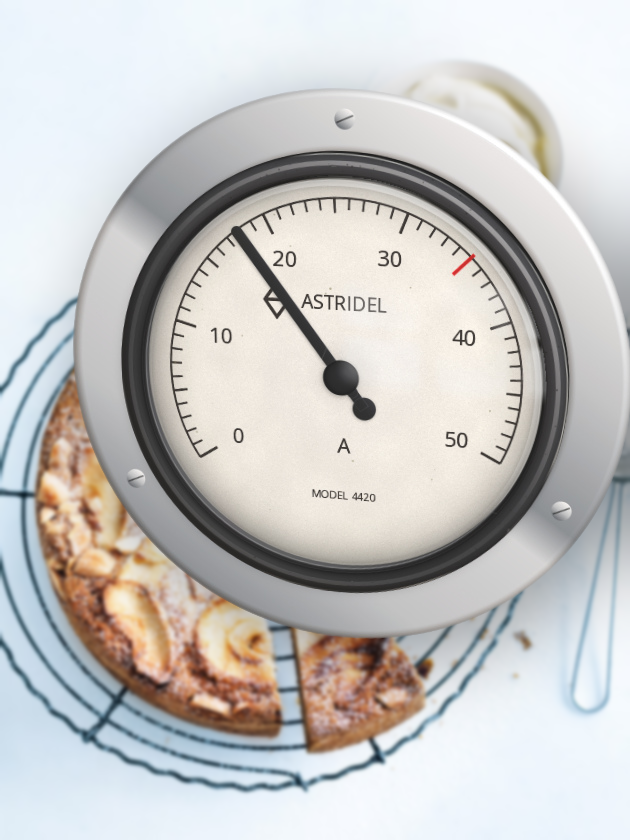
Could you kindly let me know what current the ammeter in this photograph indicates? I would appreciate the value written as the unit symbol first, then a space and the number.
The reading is A 18
